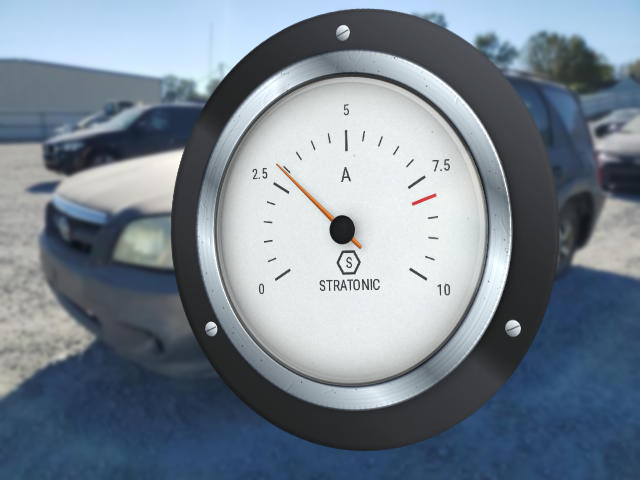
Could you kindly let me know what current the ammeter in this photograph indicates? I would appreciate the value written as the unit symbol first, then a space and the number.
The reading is A 3
